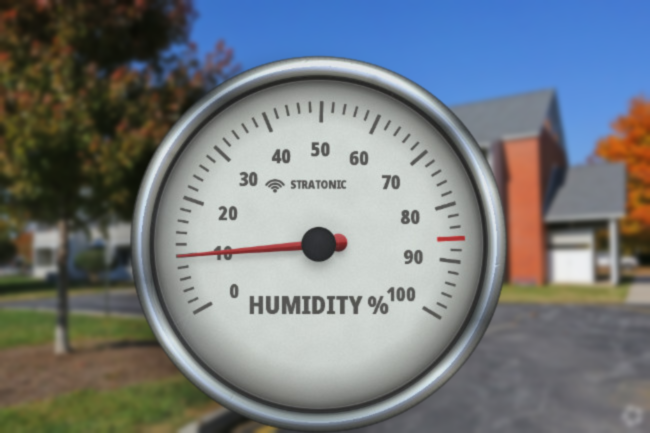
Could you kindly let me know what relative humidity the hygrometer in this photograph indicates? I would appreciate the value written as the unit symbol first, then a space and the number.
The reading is % 10
